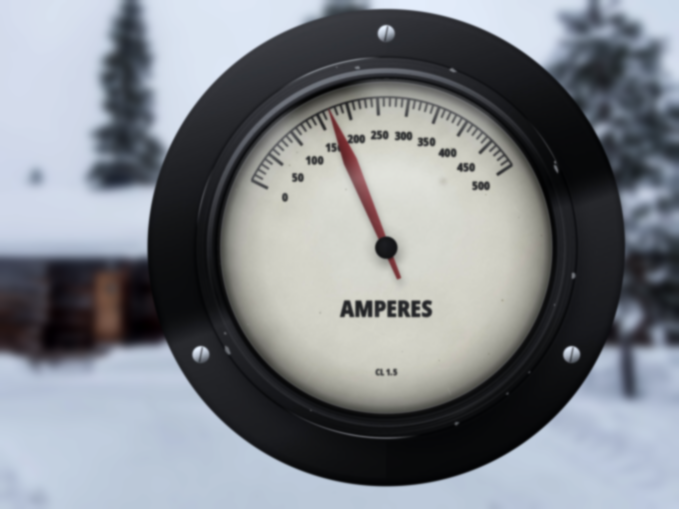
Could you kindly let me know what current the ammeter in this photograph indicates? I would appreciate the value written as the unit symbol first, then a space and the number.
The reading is A 170
